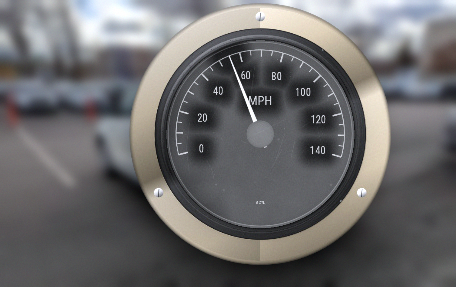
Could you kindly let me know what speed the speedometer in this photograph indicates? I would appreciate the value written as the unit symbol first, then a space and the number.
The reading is mph 55
